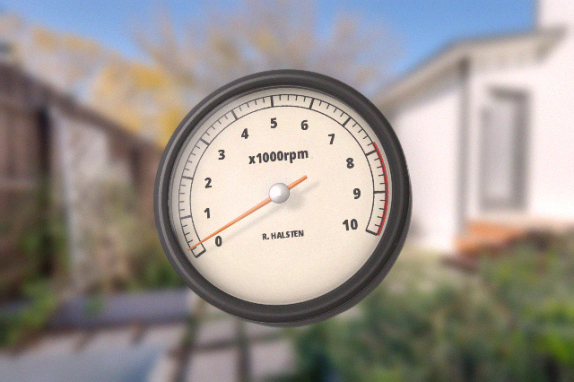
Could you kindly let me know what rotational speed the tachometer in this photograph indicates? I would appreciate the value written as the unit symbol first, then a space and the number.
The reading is rpm 200
